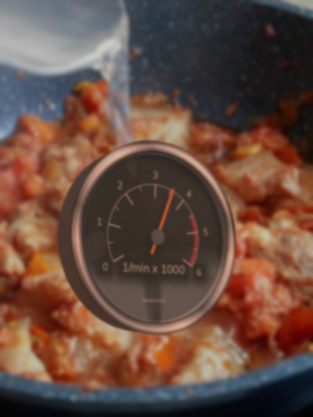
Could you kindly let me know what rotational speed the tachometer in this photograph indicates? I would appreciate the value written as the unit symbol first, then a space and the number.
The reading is rpm 3500
